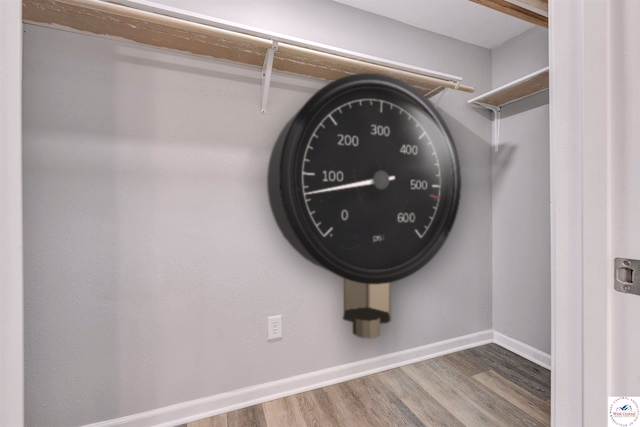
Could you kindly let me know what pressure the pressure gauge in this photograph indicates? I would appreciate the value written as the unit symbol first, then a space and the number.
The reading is psi 70
